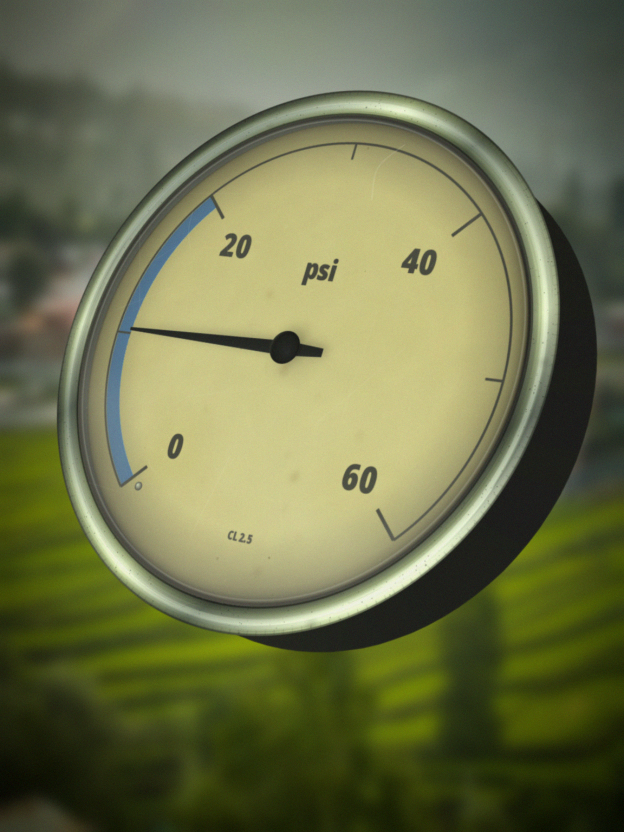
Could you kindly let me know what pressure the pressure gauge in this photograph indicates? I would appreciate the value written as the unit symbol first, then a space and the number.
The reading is psi 10
